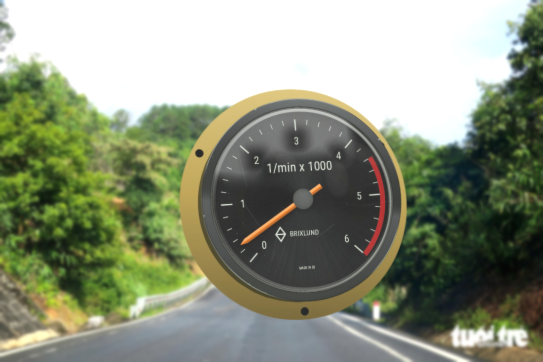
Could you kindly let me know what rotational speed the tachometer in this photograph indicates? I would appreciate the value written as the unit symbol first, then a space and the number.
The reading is rpm 300
